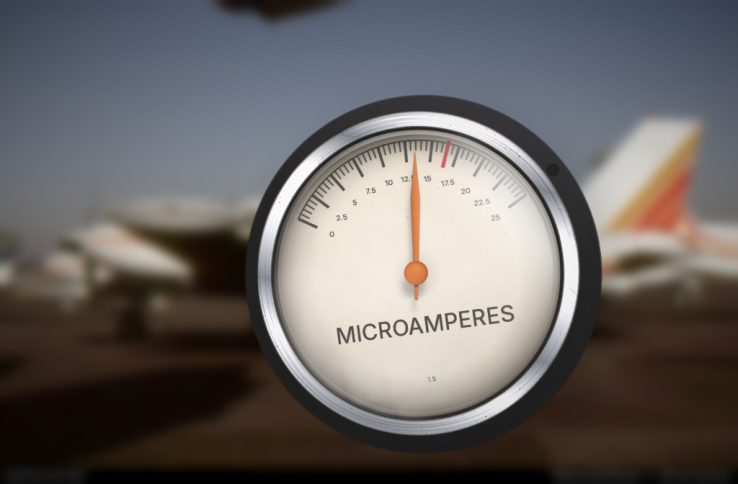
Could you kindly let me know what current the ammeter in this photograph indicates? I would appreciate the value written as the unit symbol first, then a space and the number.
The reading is µA 13.5
